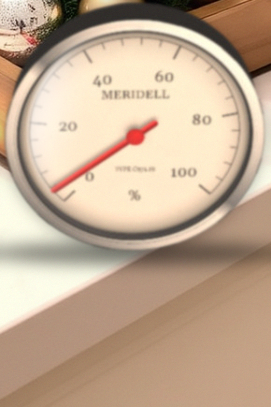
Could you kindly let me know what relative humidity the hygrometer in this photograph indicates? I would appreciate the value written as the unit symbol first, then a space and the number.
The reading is % 4
